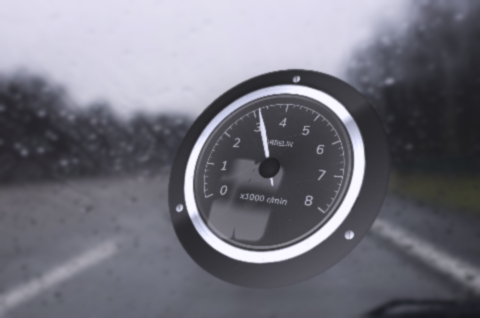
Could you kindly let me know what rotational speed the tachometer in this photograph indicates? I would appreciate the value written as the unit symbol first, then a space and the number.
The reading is rpm 3200
